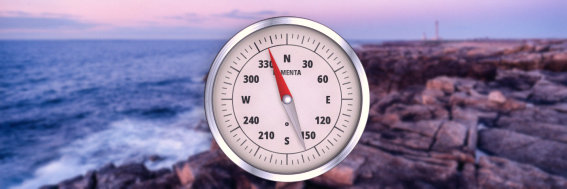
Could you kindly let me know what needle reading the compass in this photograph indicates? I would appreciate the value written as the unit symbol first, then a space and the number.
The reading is ° 340
